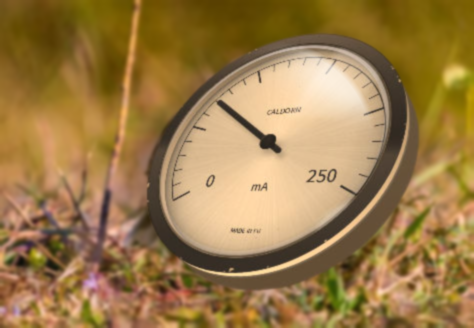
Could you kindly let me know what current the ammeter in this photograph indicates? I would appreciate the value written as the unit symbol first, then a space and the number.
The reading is mA 70
